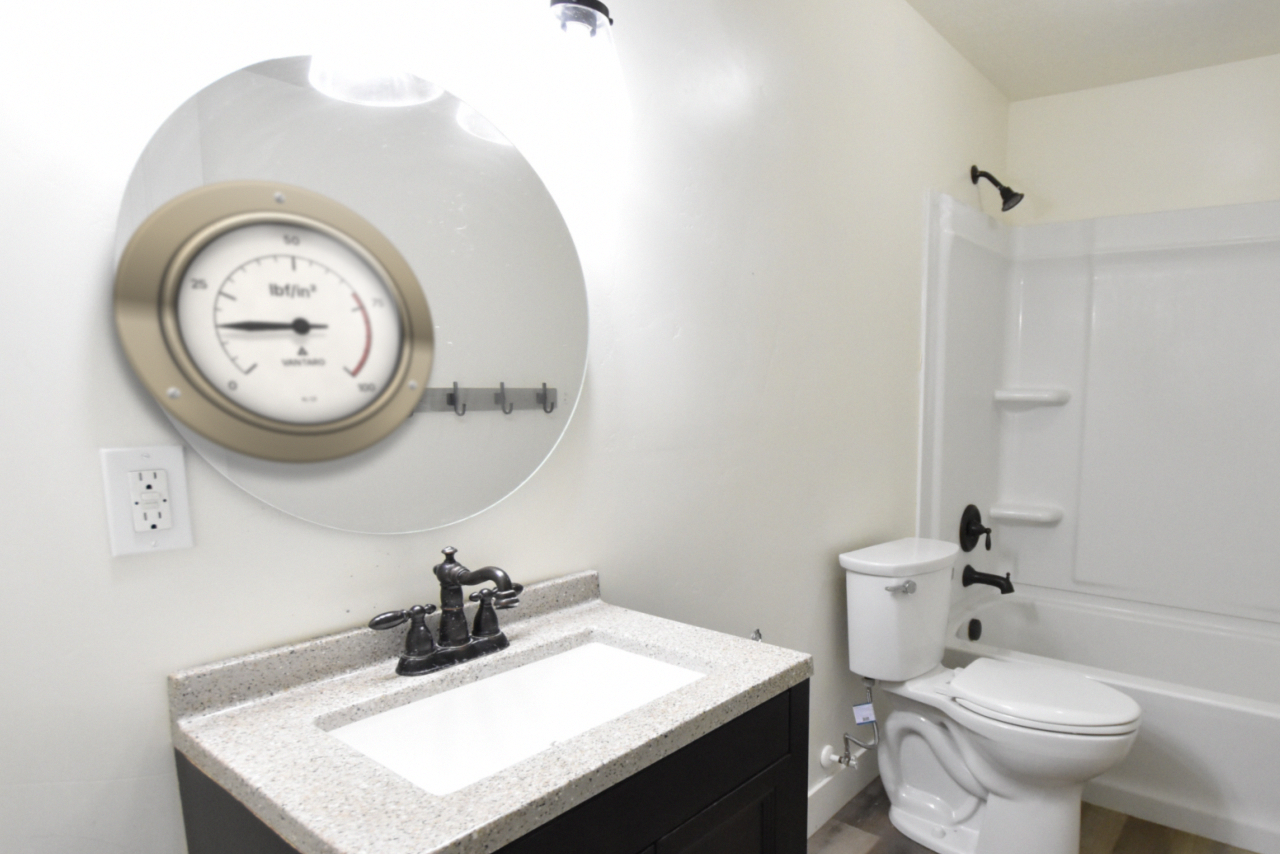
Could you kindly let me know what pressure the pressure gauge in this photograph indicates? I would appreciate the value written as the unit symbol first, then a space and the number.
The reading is psi 15
